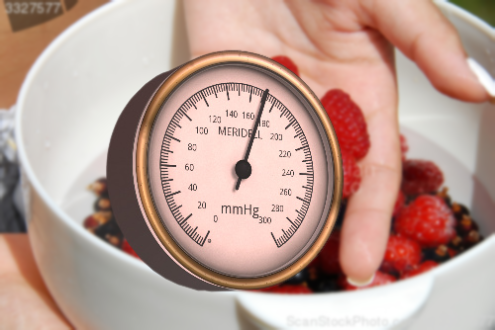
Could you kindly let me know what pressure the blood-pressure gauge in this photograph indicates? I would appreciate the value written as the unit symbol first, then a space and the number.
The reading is mmHg 170
